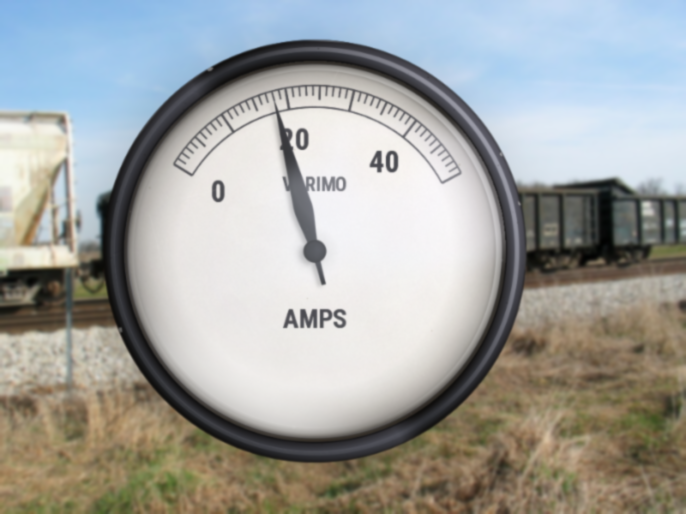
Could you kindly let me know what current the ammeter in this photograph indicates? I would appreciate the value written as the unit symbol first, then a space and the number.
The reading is A 18
